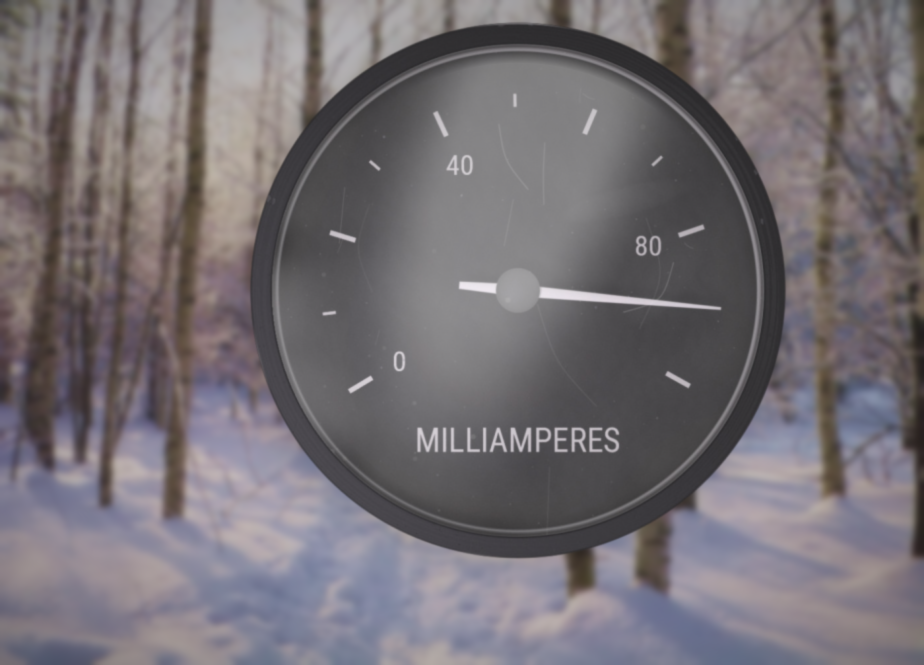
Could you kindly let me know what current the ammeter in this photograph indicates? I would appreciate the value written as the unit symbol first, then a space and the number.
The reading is mA 90
